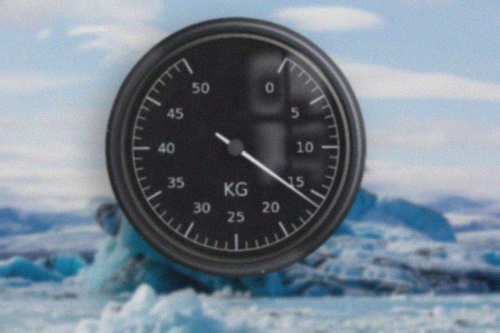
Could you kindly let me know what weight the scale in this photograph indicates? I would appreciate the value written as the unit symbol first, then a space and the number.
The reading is kg 16
